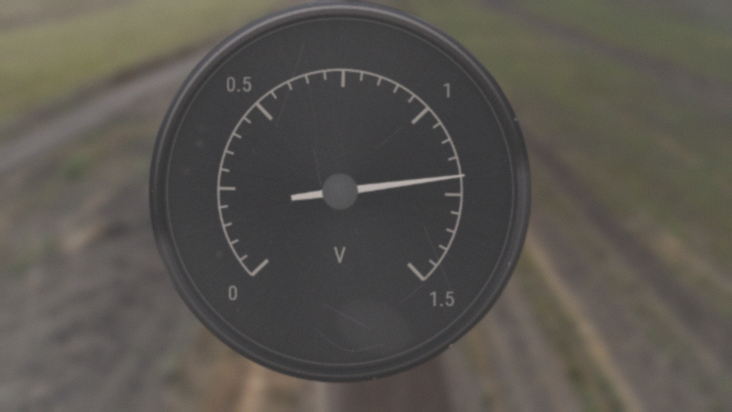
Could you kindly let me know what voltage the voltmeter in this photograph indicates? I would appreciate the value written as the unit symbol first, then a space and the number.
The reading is V 1.2
